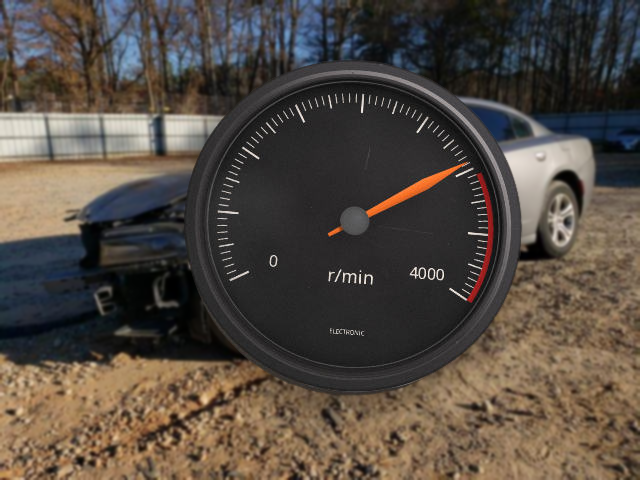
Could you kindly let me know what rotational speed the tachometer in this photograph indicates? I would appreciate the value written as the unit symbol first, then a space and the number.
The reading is rpm 2950
